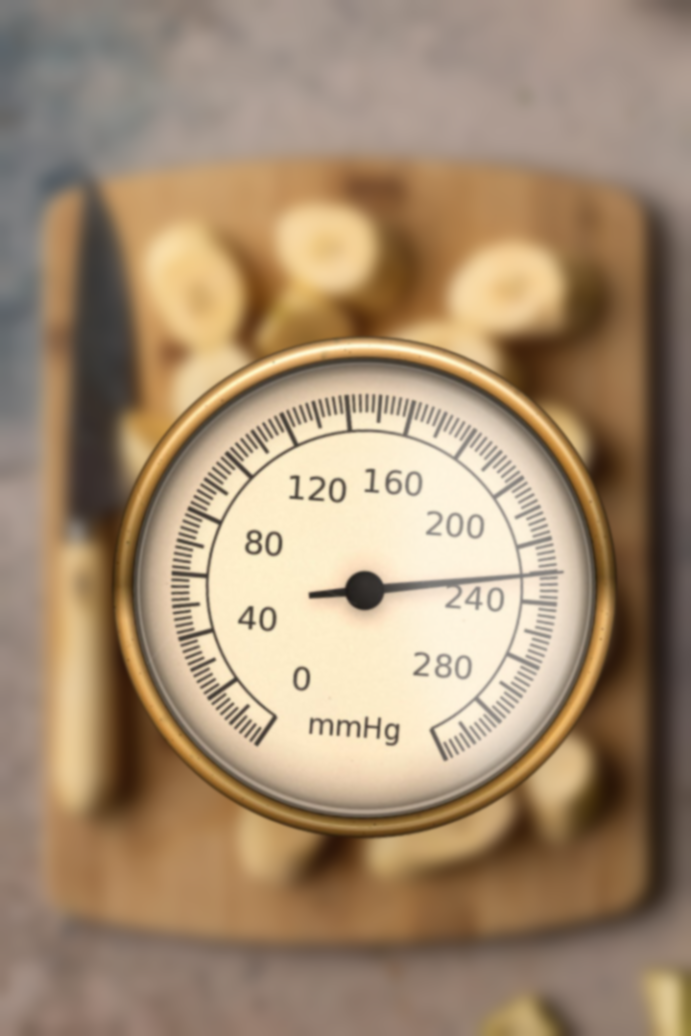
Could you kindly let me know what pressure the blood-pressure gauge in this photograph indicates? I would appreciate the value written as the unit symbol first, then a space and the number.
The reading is mmHg 230
